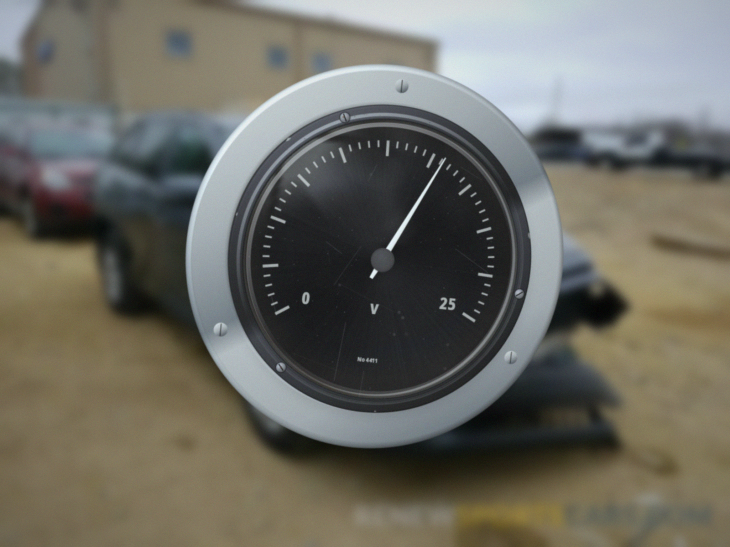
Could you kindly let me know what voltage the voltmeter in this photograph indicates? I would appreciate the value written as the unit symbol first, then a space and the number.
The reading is V 15.5
